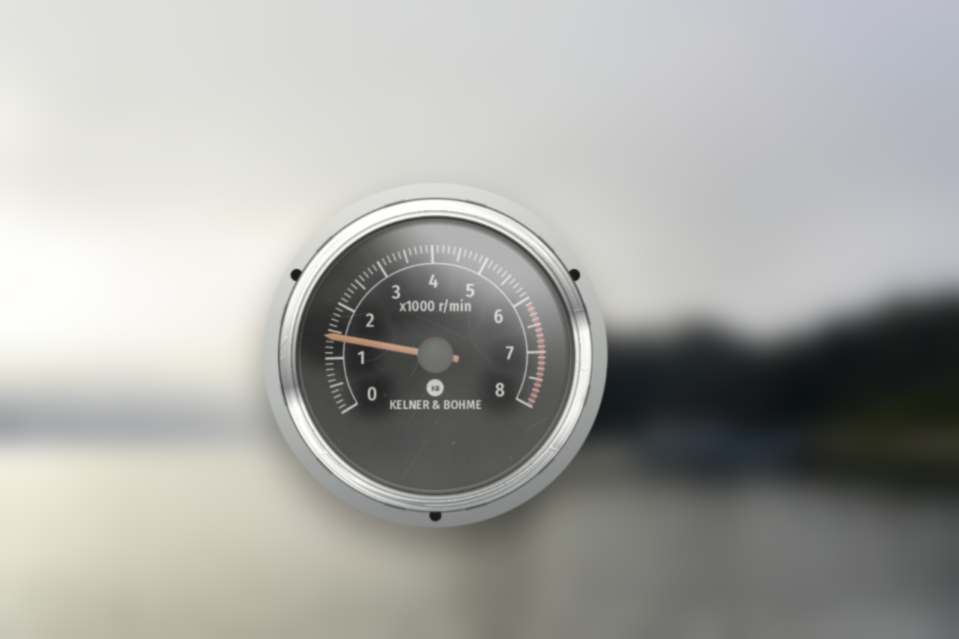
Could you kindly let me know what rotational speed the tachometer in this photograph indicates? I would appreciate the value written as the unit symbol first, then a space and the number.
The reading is rpm 1400
